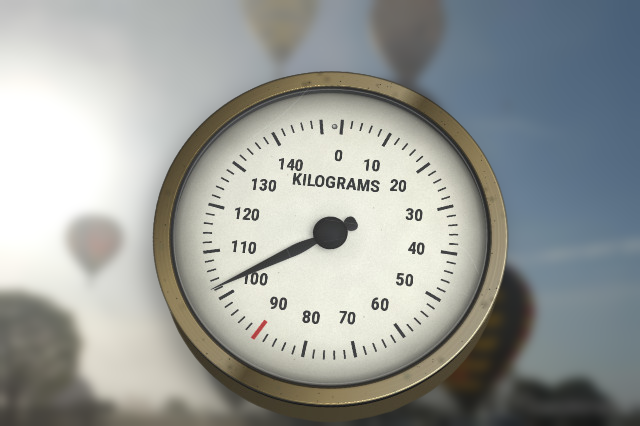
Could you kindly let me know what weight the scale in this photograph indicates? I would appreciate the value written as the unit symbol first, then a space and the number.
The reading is kg 102
